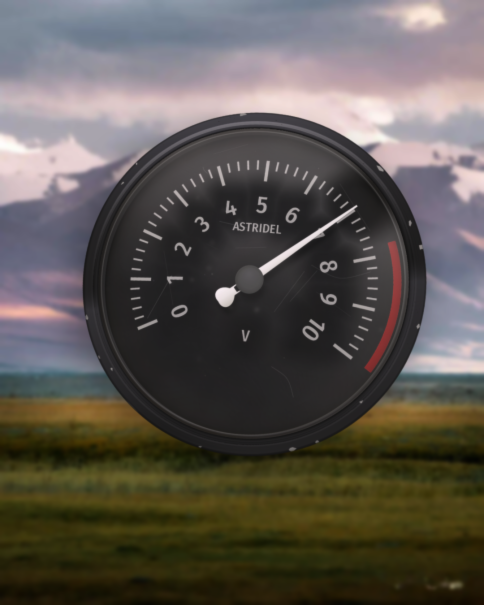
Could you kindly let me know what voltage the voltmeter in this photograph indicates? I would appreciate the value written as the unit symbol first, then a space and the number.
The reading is V 7
